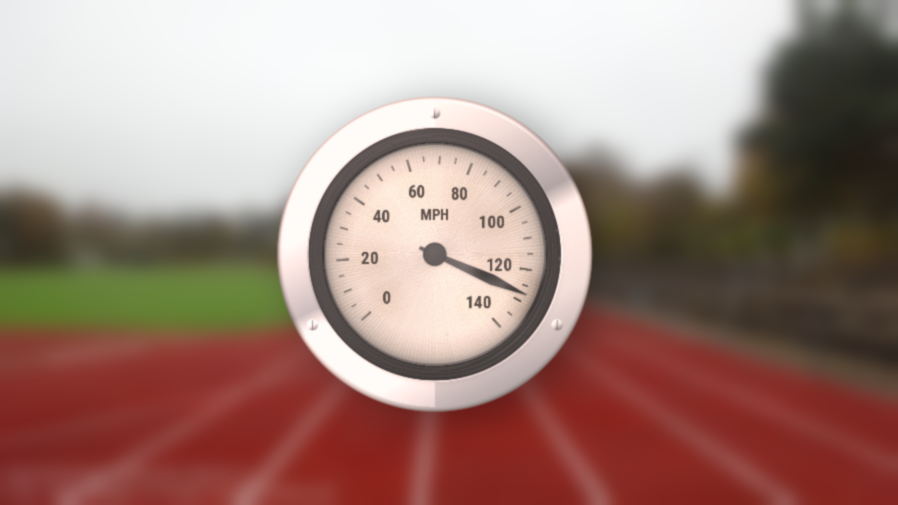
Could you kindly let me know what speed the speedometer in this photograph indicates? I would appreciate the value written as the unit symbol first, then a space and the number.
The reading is mph 127.5
